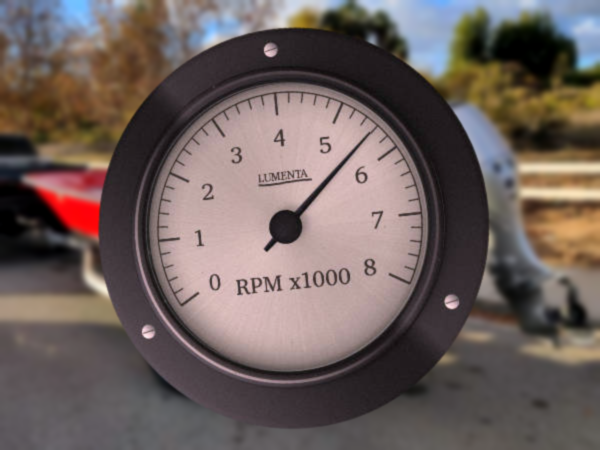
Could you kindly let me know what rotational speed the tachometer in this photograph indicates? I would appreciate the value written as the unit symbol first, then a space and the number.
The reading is rpm 5600
